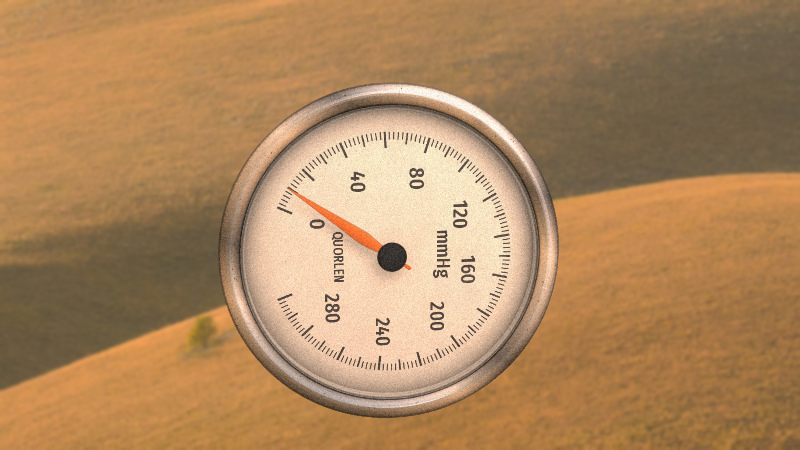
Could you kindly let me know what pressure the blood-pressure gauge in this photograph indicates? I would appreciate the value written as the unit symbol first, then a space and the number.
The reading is mmHg 10
